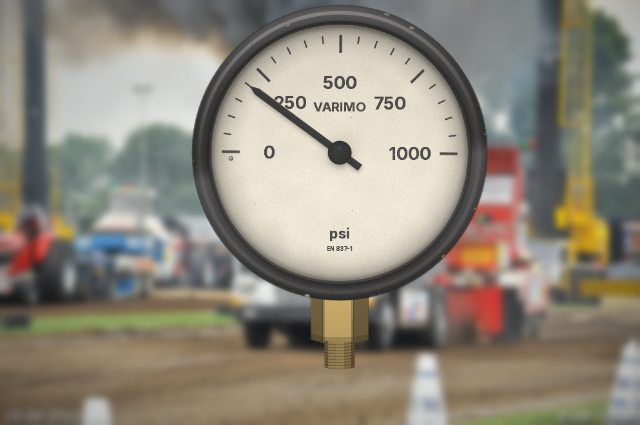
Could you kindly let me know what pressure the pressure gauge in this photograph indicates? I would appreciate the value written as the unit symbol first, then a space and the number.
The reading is psi 200
